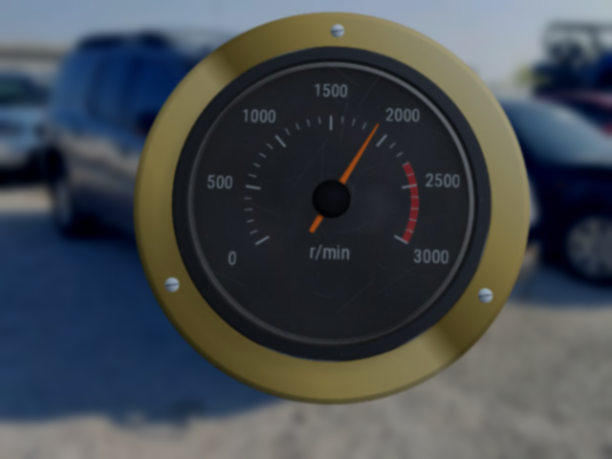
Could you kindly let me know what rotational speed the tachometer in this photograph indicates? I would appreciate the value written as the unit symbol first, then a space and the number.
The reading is rpm 1900
